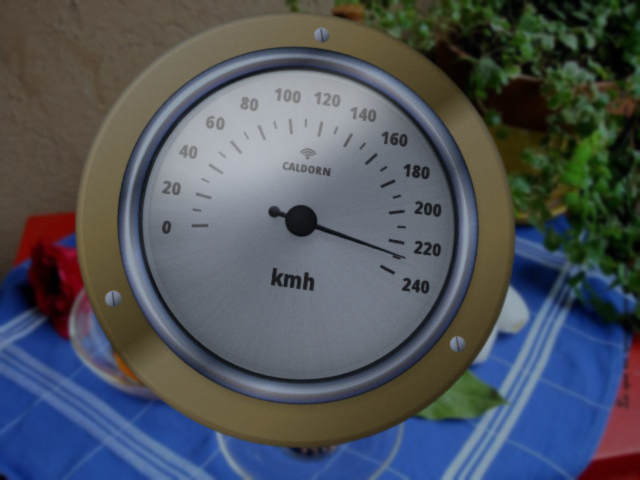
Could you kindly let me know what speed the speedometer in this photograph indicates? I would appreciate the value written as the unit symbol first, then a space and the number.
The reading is km/h 230
